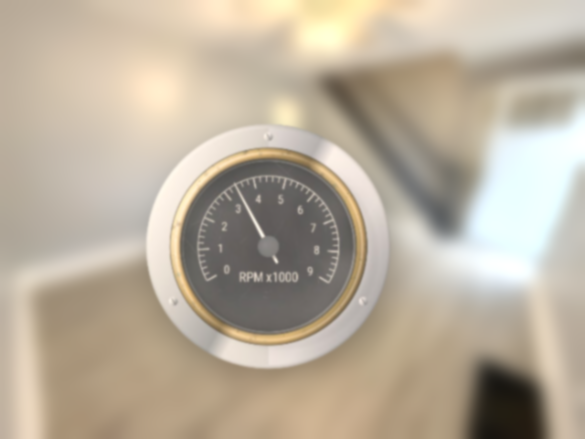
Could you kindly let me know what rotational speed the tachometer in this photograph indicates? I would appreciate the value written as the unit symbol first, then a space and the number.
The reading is rpm 3400
